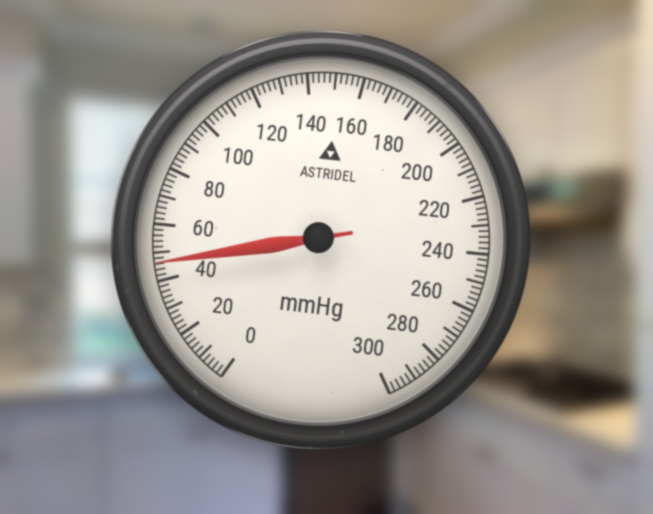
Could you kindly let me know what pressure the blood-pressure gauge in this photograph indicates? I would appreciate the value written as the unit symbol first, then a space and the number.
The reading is mmHg 46
